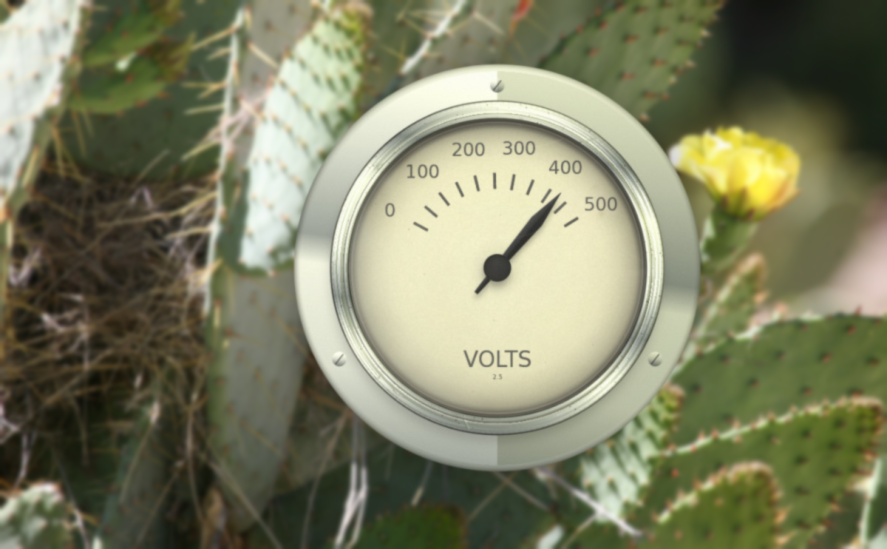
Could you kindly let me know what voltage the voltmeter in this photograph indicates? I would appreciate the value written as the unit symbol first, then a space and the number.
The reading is V 425
